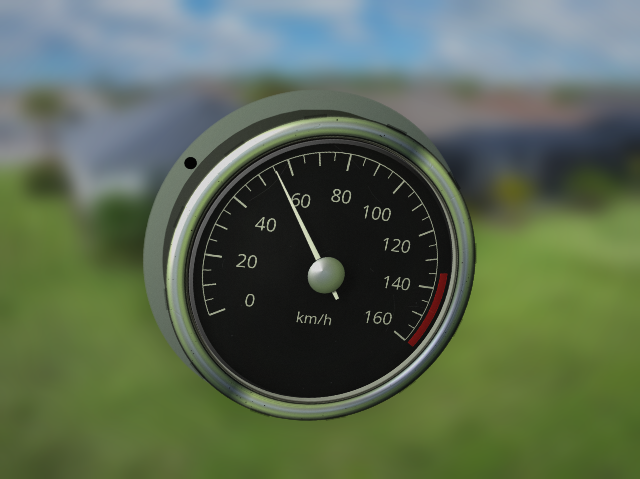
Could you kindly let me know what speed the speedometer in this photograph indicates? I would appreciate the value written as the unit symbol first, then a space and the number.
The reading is km/h 55
